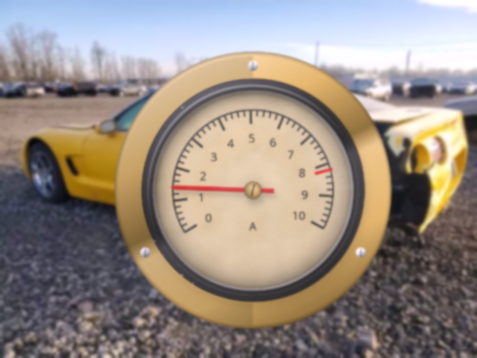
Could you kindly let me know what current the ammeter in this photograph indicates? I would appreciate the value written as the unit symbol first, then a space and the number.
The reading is A 1.4
